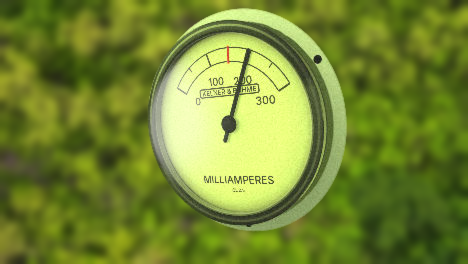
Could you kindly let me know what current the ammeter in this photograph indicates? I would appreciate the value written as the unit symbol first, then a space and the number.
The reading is mA 200
